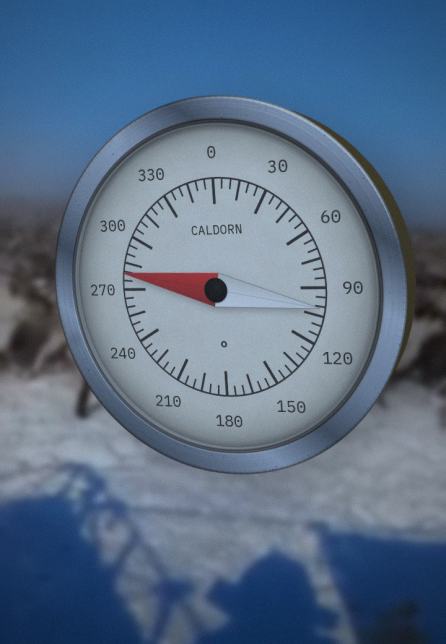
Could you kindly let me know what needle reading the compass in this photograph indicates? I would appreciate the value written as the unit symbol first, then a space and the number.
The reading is ° 280
